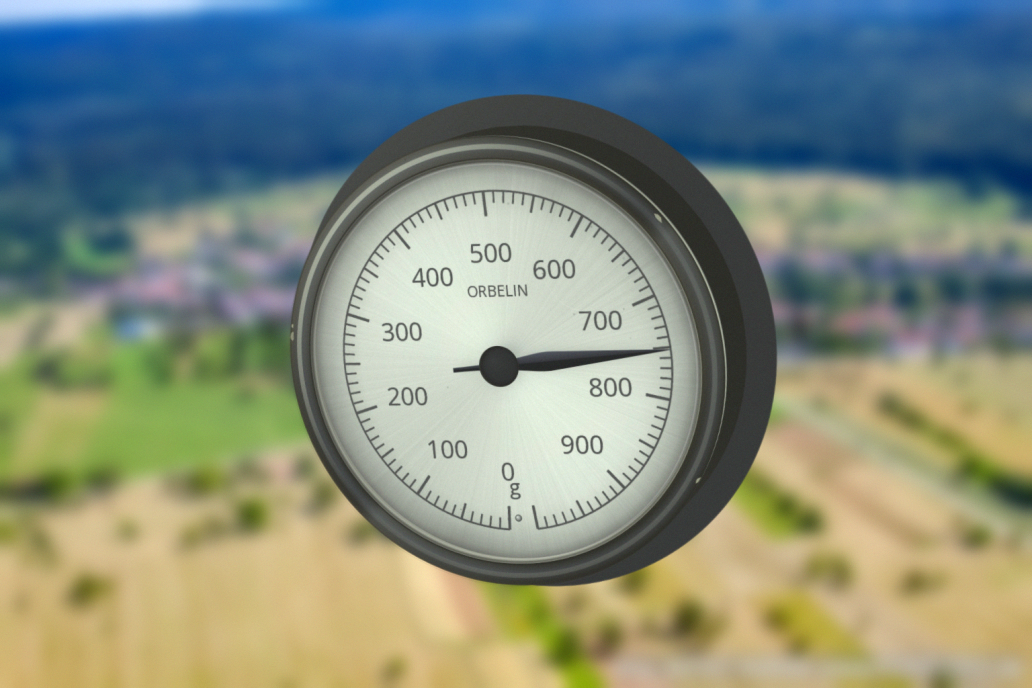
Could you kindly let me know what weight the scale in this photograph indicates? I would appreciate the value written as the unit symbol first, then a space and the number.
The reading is g 750
